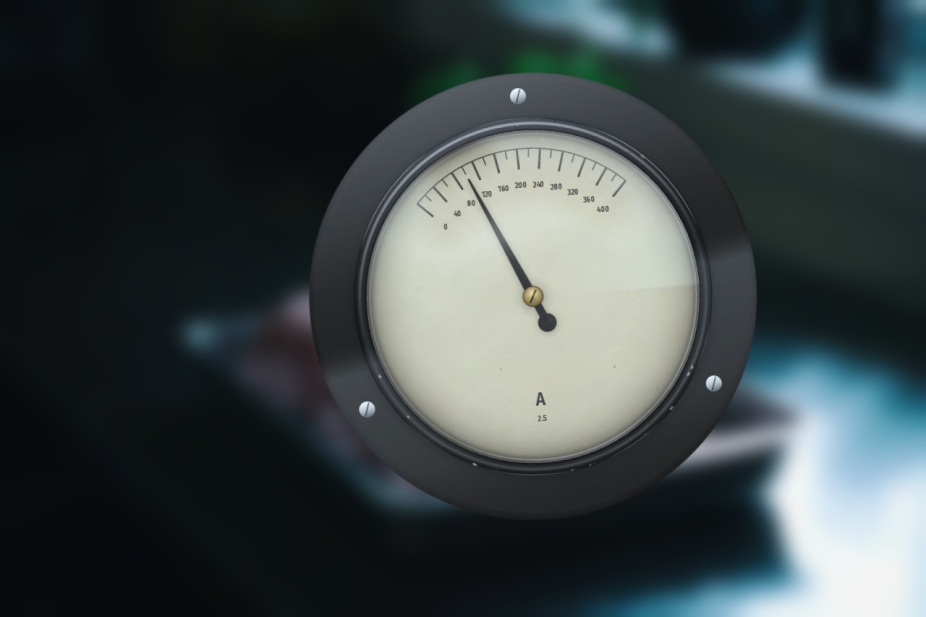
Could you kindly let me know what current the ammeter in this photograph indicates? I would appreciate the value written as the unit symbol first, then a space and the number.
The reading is A 100
